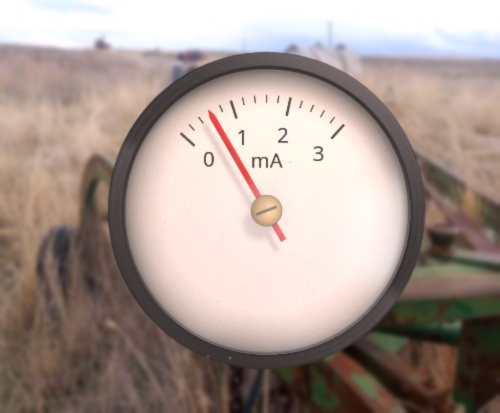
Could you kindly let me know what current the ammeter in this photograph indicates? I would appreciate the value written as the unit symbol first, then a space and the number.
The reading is mA 0.6
